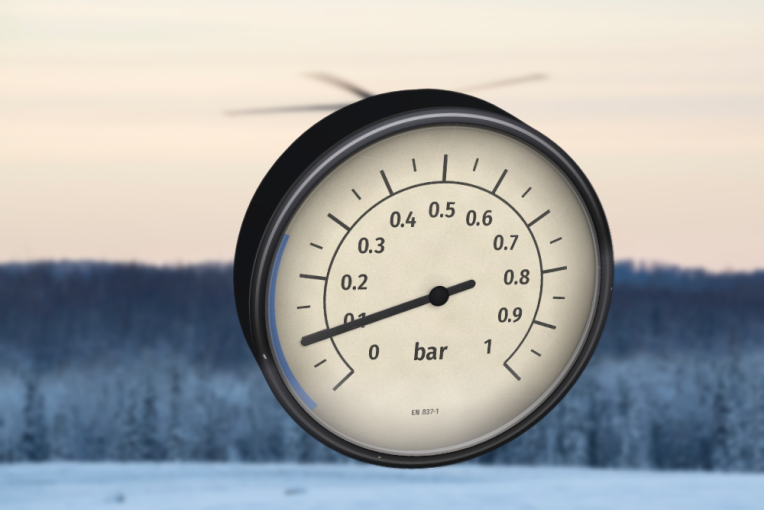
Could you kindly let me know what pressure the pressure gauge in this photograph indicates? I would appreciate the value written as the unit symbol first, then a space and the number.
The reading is bar 0.1
